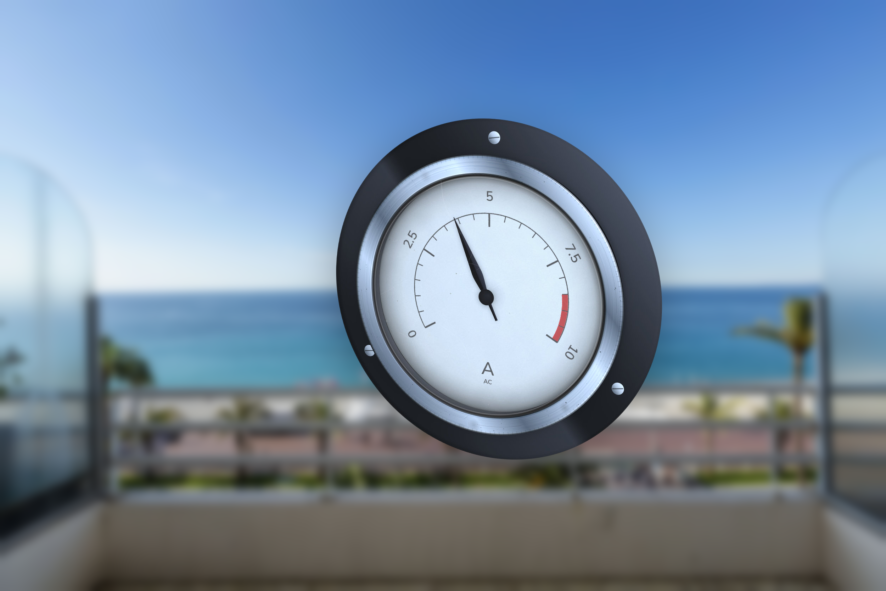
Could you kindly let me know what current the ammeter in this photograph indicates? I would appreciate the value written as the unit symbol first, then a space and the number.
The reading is A 4
